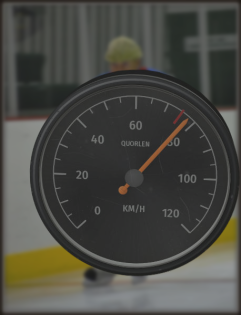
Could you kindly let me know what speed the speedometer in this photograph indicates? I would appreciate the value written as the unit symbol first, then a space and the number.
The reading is km/h 77.5
